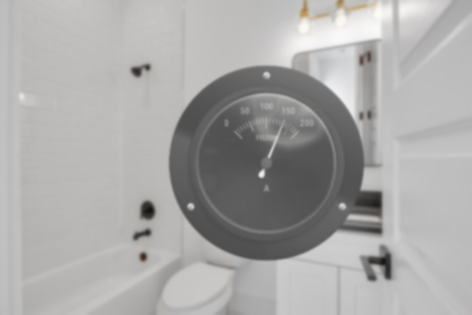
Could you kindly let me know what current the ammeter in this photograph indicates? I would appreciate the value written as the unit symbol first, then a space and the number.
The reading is A 150
